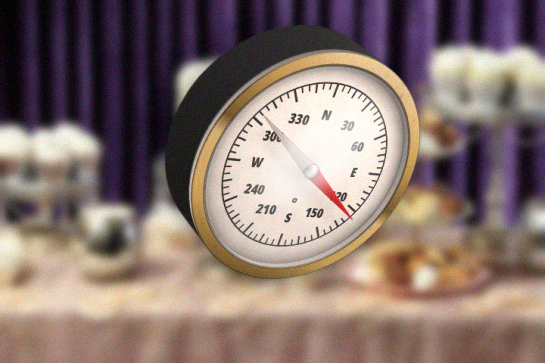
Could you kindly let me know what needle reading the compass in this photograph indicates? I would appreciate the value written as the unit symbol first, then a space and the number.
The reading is ° 125
